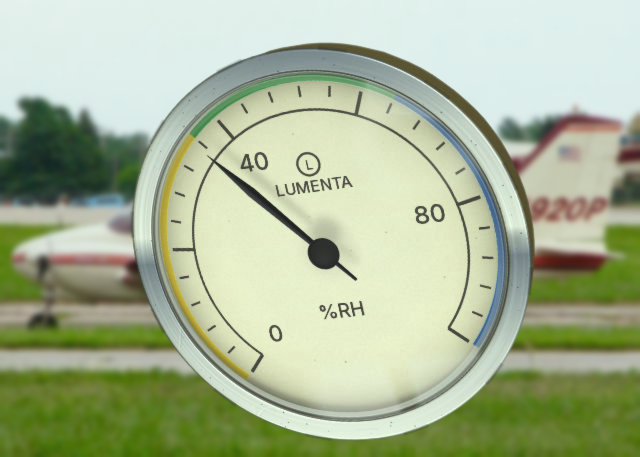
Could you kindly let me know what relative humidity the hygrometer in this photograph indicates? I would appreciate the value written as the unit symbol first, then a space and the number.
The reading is % 36
